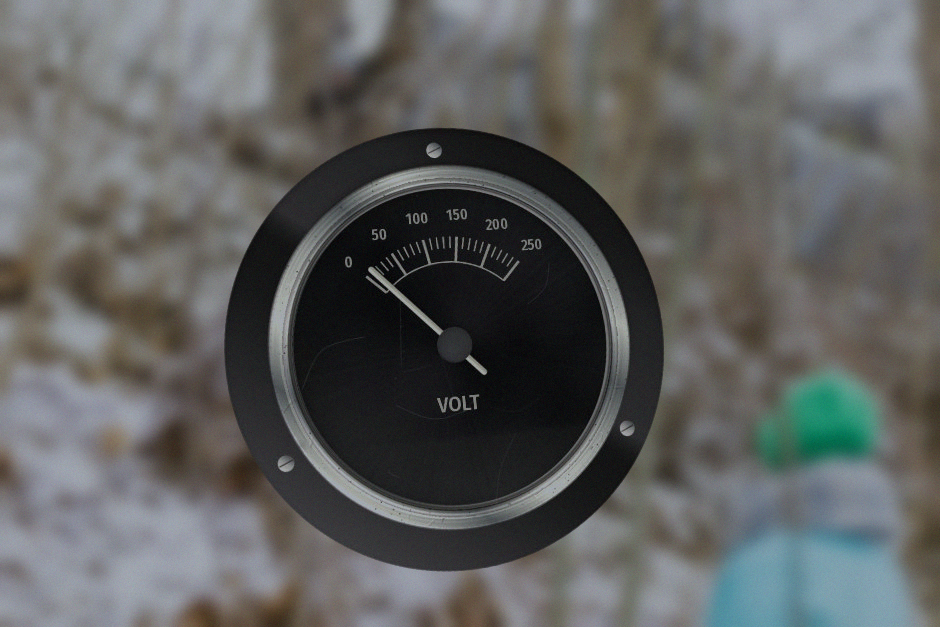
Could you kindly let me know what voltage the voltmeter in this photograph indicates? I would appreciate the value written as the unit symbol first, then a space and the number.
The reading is V 10
